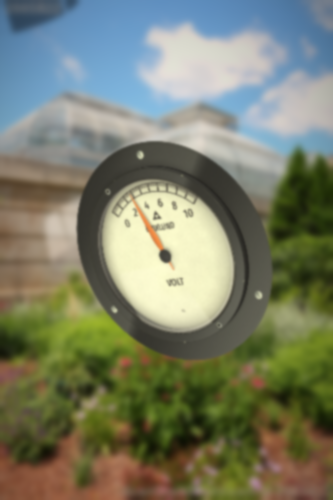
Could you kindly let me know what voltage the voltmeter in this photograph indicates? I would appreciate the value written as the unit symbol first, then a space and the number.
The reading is V 3
